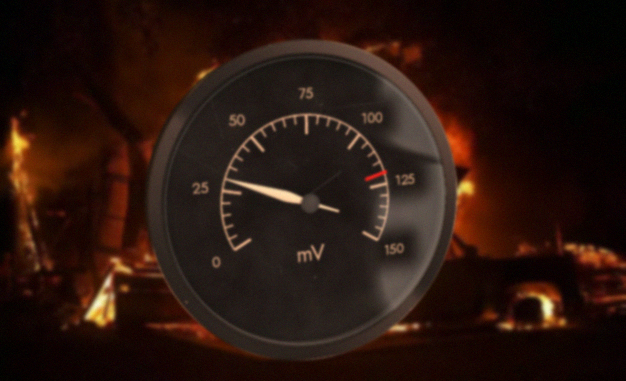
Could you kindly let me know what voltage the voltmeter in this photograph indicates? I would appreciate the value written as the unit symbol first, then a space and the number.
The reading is mV 30
